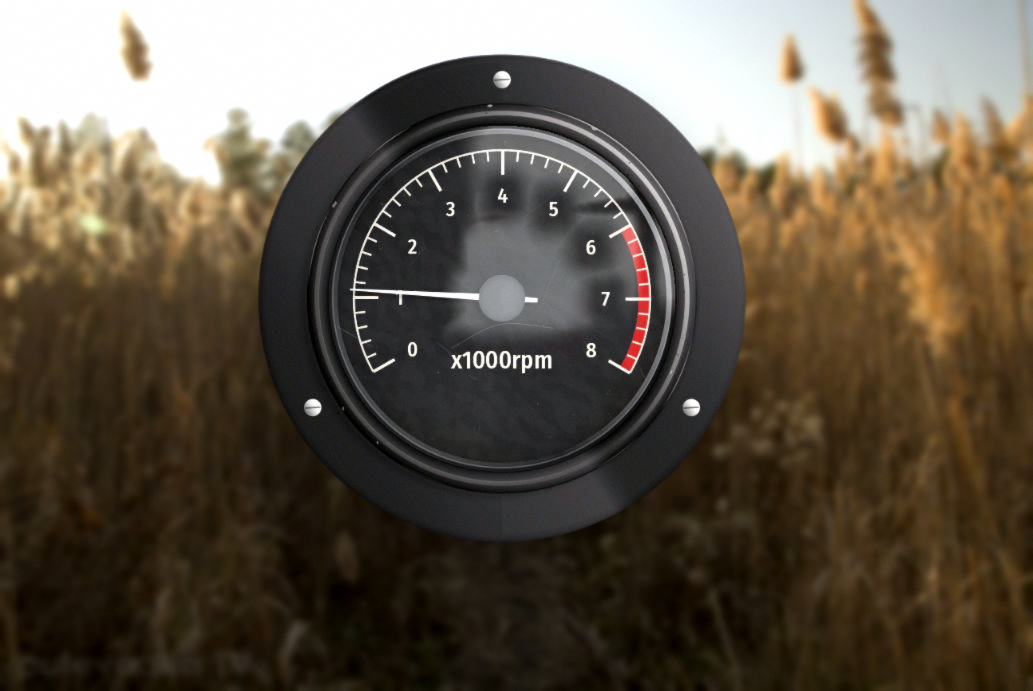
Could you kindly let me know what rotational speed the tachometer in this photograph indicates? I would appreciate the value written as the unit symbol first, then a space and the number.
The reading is rpm 1100
